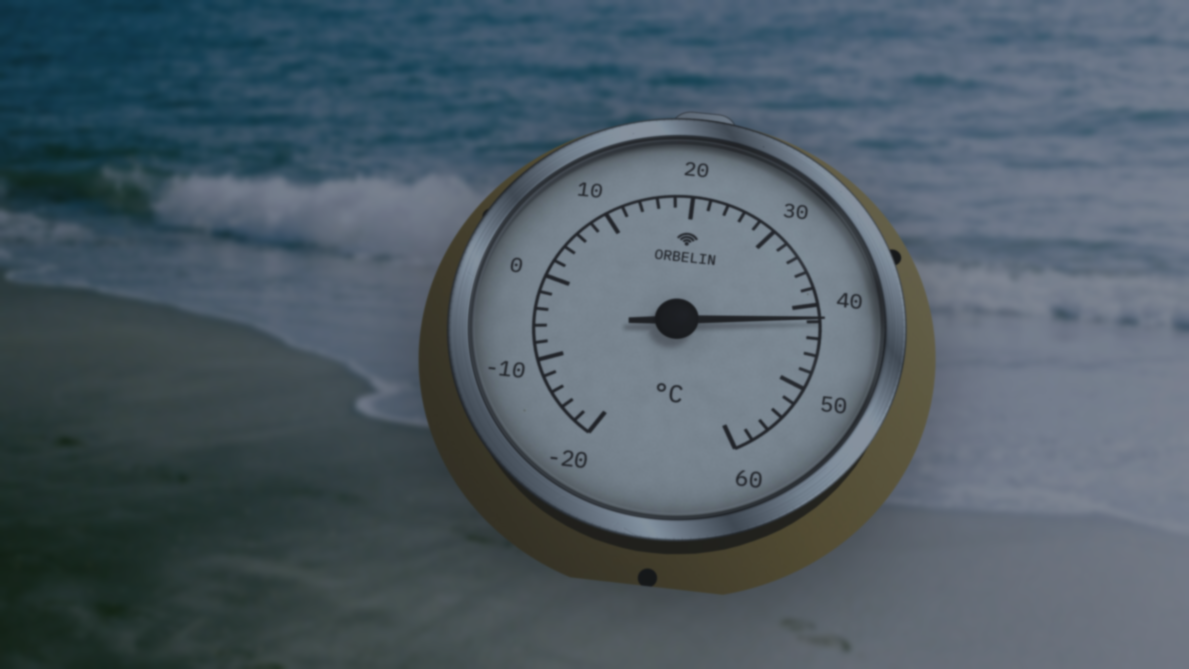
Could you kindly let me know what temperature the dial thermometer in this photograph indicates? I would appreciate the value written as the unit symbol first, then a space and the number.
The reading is °C 42
